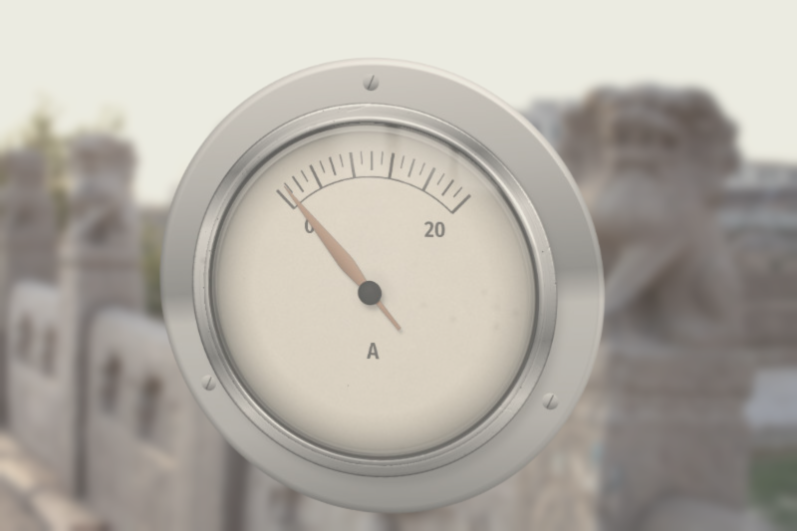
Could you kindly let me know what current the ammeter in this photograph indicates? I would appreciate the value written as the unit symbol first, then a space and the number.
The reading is A 1
